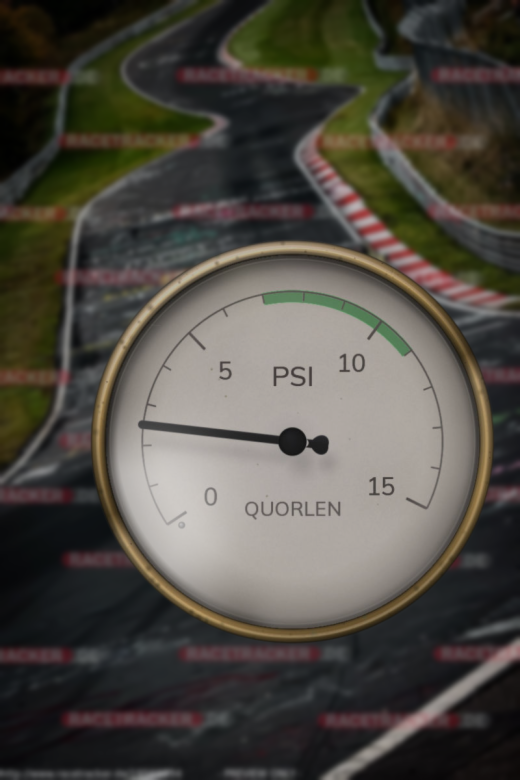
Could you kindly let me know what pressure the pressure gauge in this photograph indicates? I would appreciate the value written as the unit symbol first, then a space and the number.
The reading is psi 2.5
